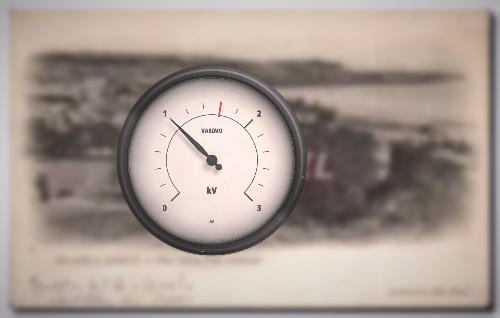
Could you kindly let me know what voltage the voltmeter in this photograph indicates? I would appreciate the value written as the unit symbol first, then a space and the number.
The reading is kV 1
